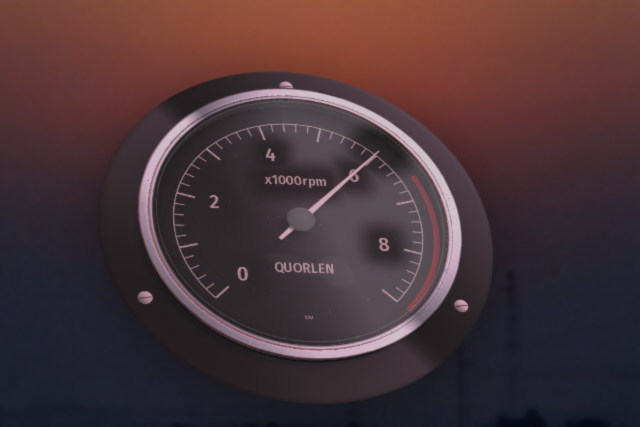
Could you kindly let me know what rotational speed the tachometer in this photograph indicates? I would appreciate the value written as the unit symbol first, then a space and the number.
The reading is rpm 6000
